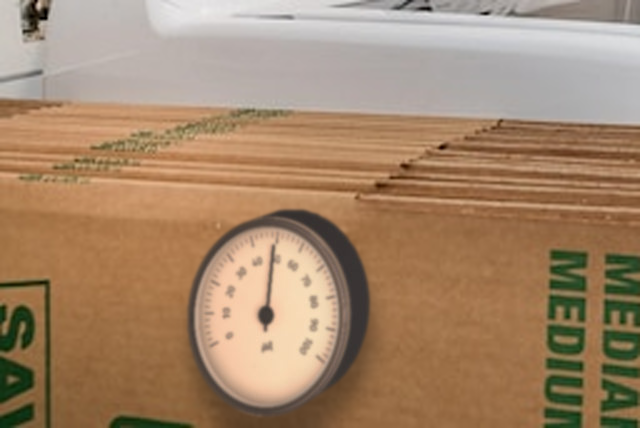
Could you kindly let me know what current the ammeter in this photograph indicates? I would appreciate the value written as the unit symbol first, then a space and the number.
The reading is µA 50
